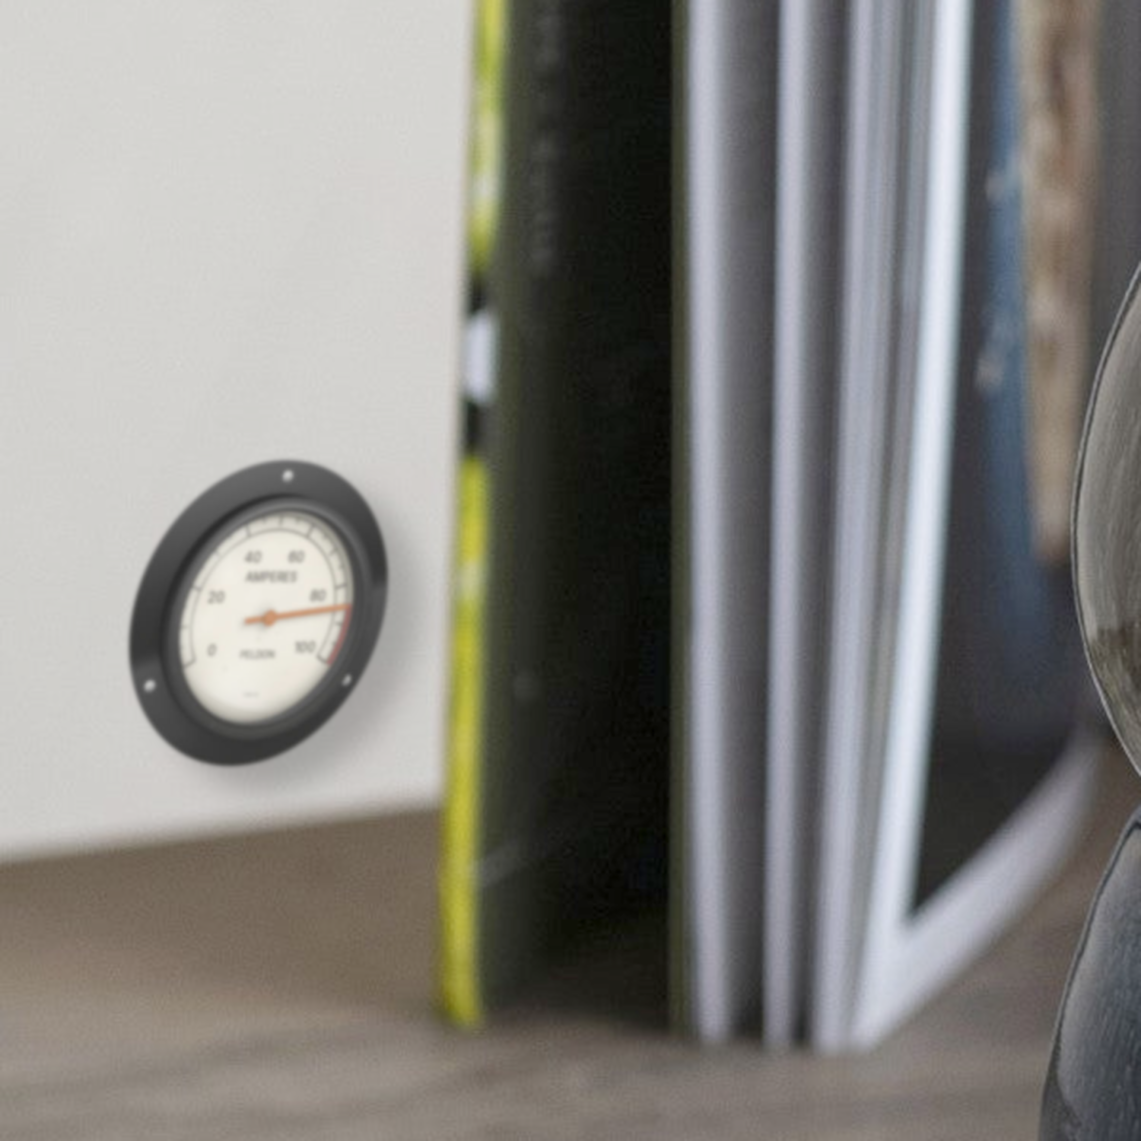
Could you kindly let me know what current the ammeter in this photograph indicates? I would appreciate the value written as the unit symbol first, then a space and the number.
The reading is A 85
